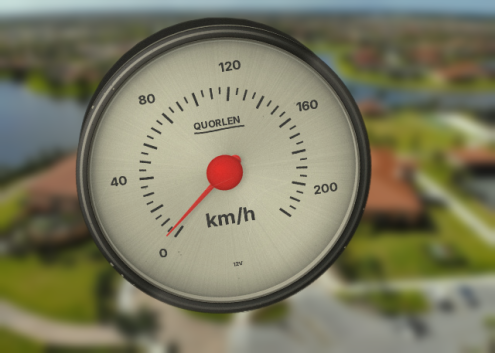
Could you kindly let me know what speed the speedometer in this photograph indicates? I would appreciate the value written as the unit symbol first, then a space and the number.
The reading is km/h 5
